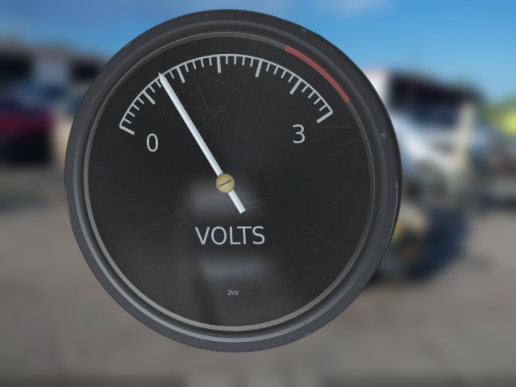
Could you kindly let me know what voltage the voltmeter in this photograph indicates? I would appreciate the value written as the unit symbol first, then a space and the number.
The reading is V 0.8
